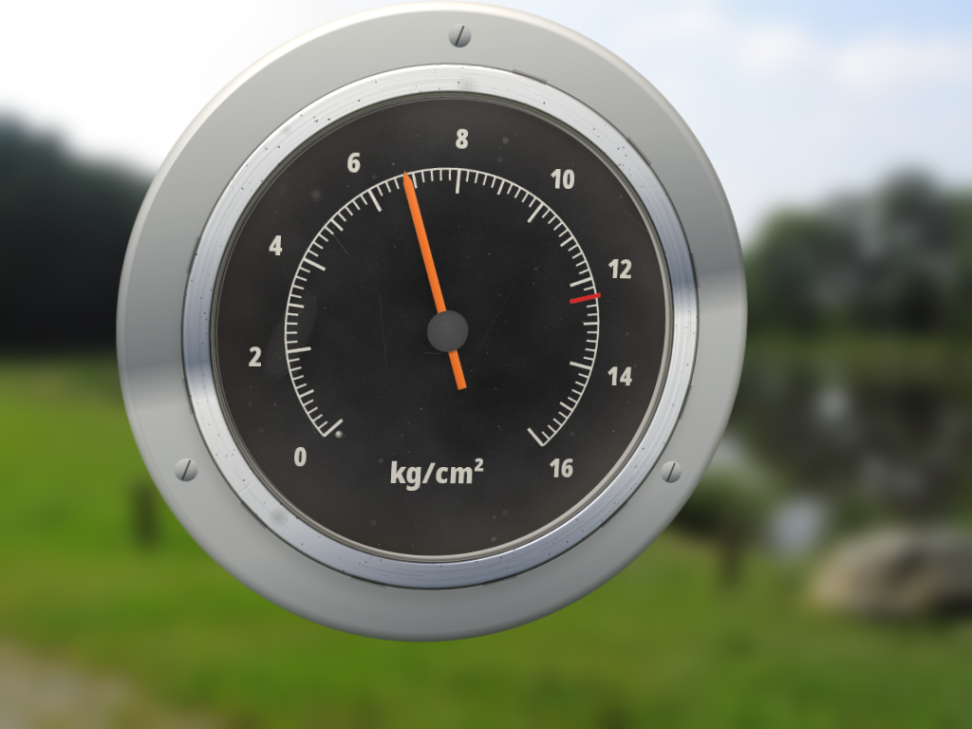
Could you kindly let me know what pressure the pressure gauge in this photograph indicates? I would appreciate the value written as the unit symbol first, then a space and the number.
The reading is kg/cm² 6.8
